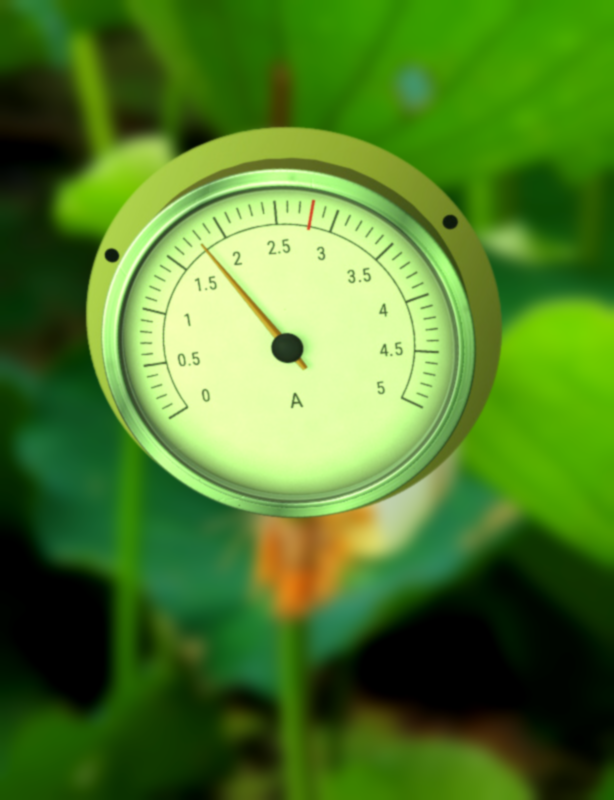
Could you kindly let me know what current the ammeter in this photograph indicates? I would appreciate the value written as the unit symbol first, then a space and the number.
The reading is A 1.8
